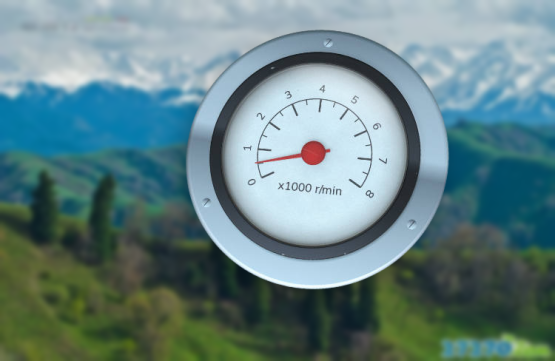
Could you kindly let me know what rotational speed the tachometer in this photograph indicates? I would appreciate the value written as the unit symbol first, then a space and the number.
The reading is rpm 500
